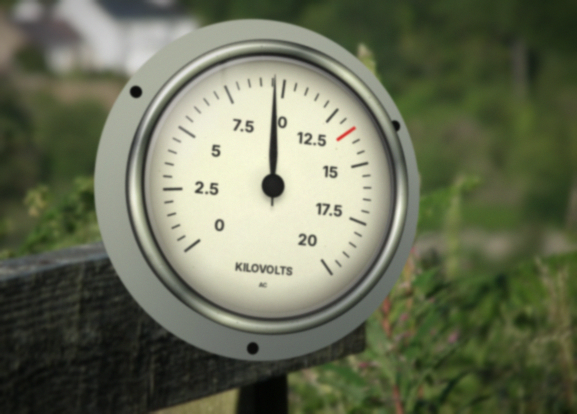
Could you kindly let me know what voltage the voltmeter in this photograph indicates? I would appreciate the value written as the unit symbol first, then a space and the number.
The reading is kV 9.5
